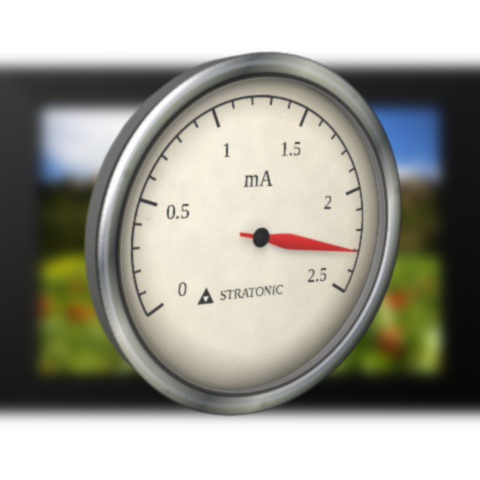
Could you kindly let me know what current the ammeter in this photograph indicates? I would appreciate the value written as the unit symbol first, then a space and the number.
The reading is mA 2.3
